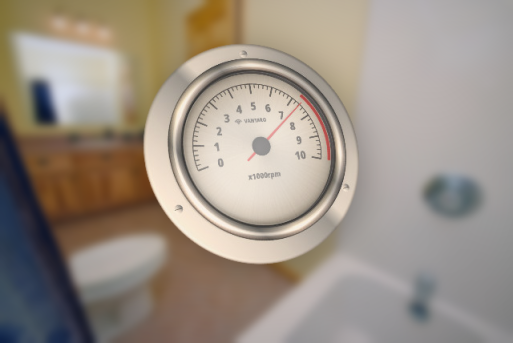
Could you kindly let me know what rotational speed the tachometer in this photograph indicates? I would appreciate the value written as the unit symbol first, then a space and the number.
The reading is rpm 7400
